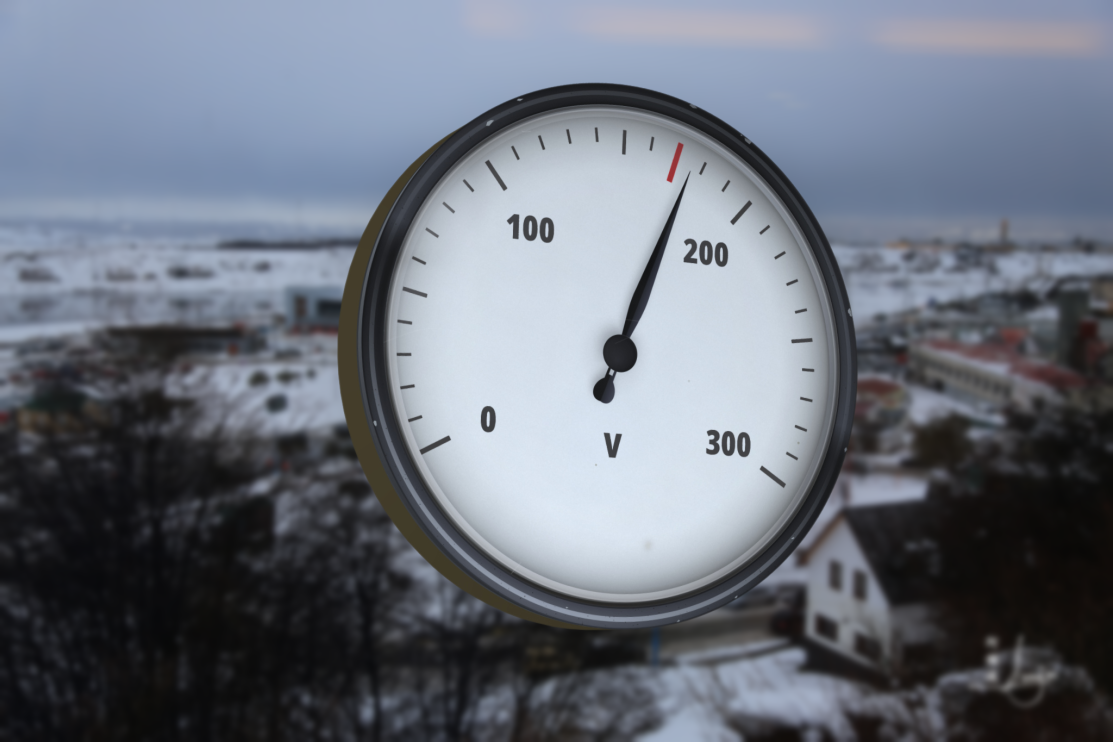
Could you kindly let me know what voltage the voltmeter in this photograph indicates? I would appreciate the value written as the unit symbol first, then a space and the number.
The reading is V 175
